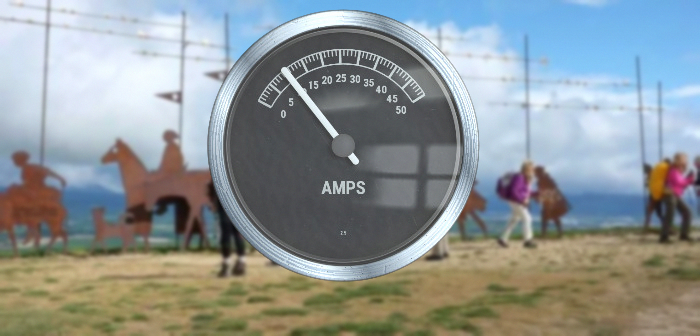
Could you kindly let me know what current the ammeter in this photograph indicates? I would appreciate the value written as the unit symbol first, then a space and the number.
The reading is A 10
